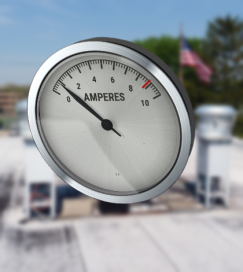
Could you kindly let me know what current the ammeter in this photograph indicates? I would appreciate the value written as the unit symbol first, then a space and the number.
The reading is A 1
